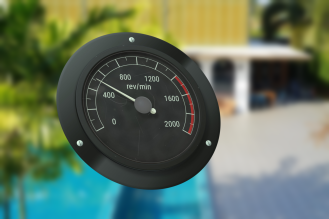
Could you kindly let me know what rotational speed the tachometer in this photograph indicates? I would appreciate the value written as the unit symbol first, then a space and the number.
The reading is rpm 500
